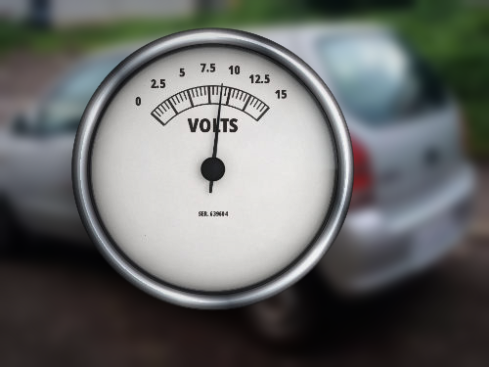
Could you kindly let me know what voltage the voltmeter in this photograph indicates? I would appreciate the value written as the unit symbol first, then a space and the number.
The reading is V 9
